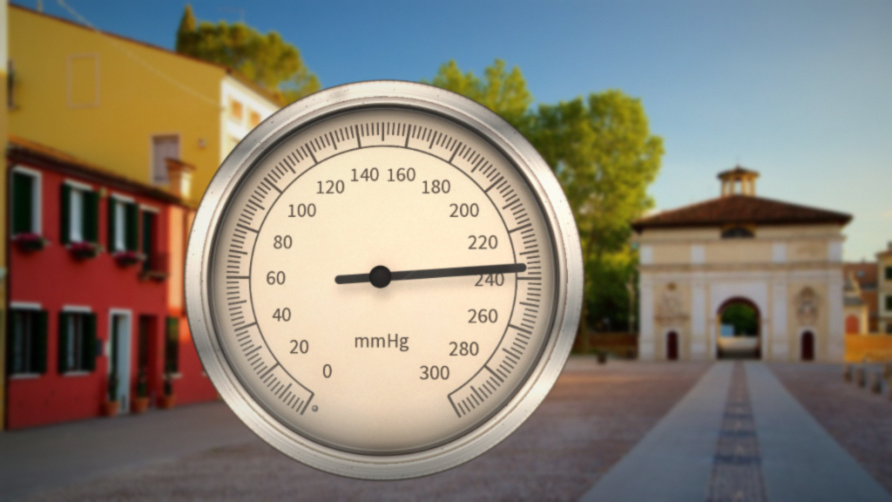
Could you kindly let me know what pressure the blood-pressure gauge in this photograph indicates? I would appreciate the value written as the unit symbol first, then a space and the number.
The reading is mmHg 236
